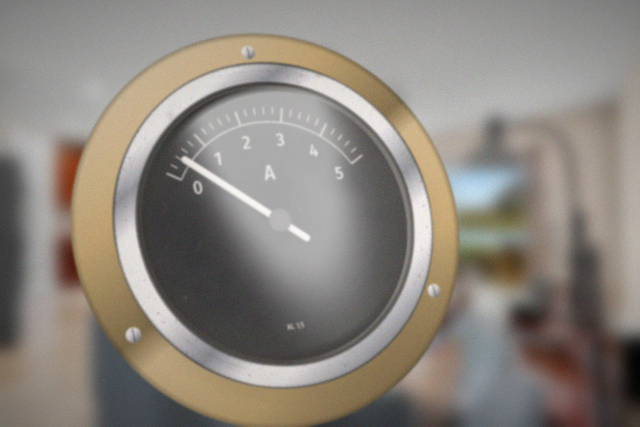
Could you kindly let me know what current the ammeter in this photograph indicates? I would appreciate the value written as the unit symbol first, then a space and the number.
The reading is A 0.4
